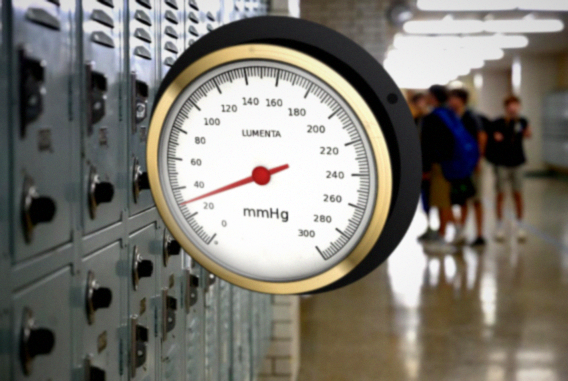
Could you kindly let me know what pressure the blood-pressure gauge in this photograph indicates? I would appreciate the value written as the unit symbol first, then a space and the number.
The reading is mmHg 30
